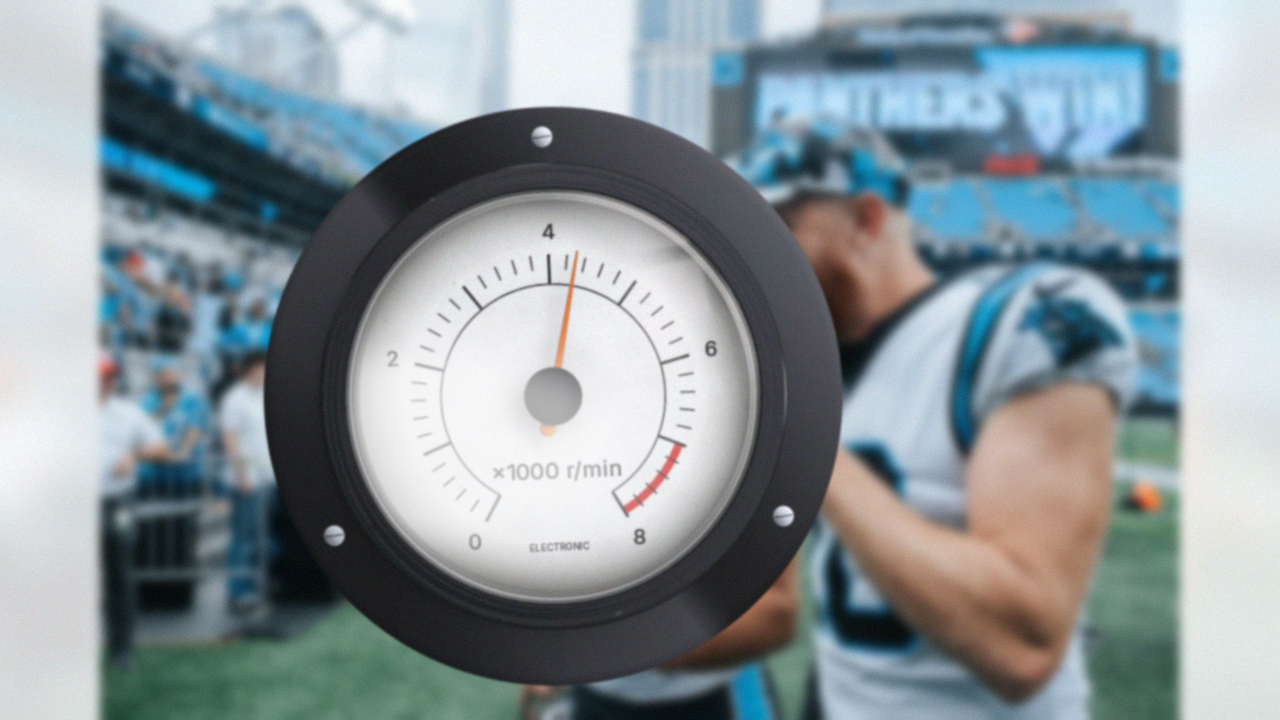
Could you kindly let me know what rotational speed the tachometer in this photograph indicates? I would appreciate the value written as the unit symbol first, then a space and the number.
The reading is rpm 4300
